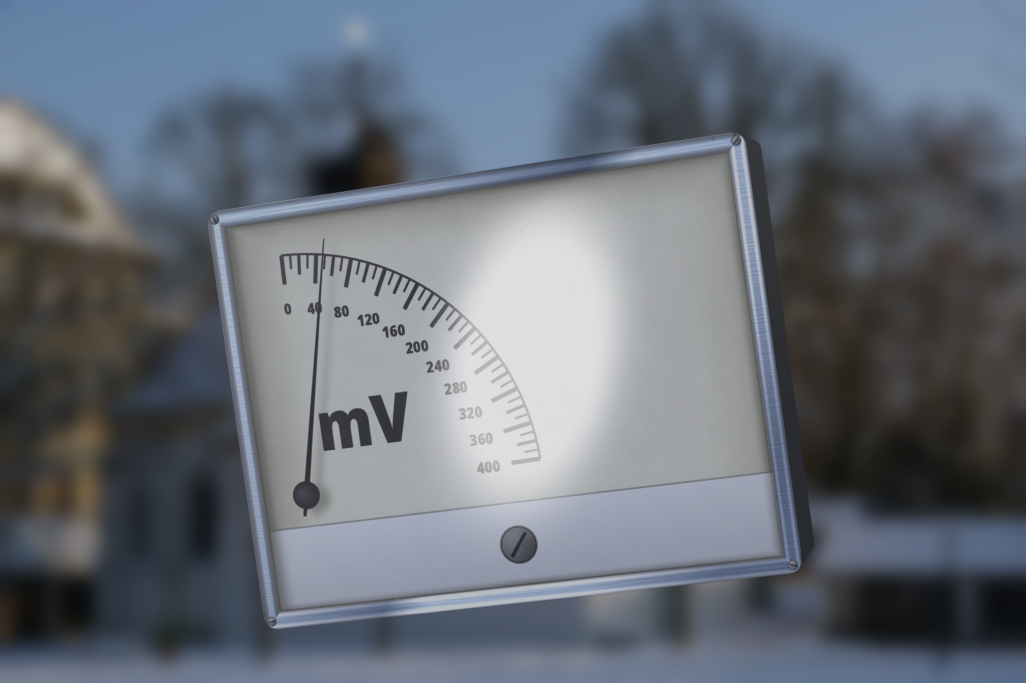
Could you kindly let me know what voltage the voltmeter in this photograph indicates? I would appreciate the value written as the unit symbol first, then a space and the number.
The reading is mV 50
